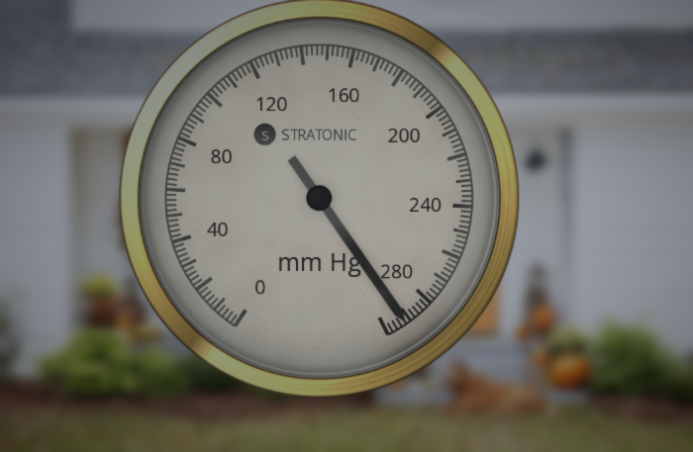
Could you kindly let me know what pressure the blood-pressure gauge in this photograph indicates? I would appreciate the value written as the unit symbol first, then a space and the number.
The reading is mmHg 292
